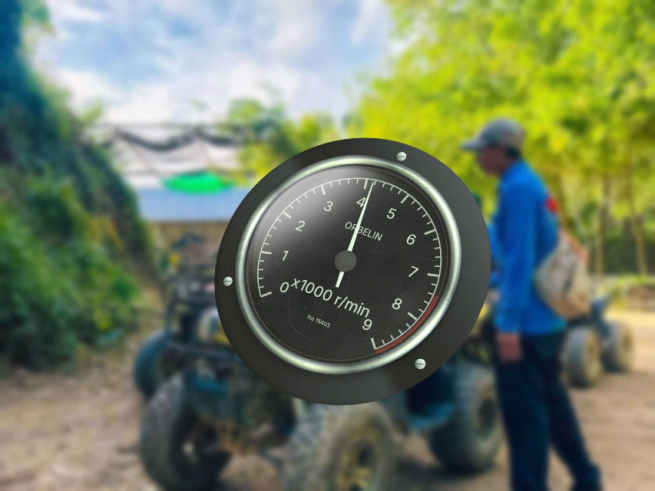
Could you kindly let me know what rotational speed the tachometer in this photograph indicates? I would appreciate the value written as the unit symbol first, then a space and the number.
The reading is rpm 4200
